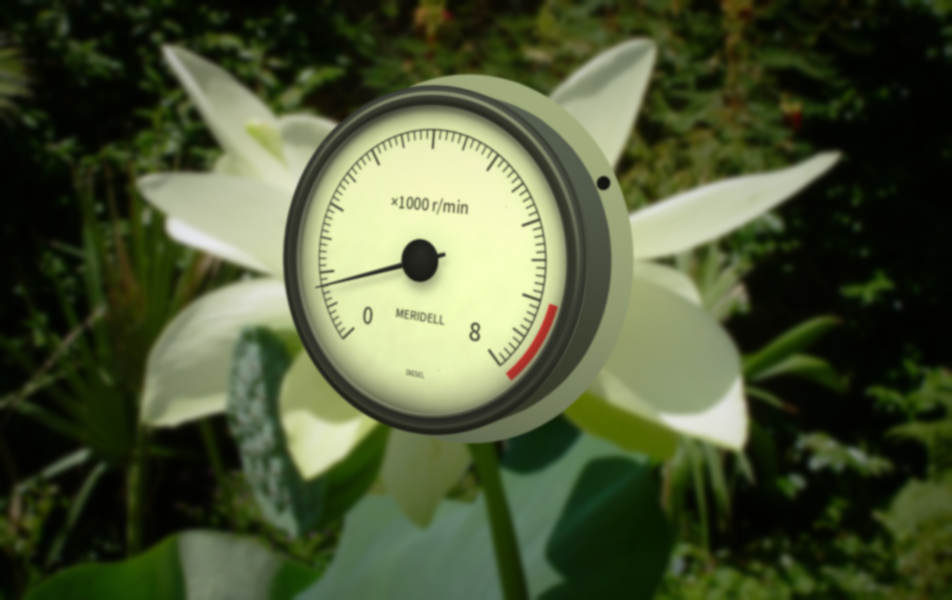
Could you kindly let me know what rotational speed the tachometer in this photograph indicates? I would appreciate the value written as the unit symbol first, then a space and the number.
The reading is rpm 800
